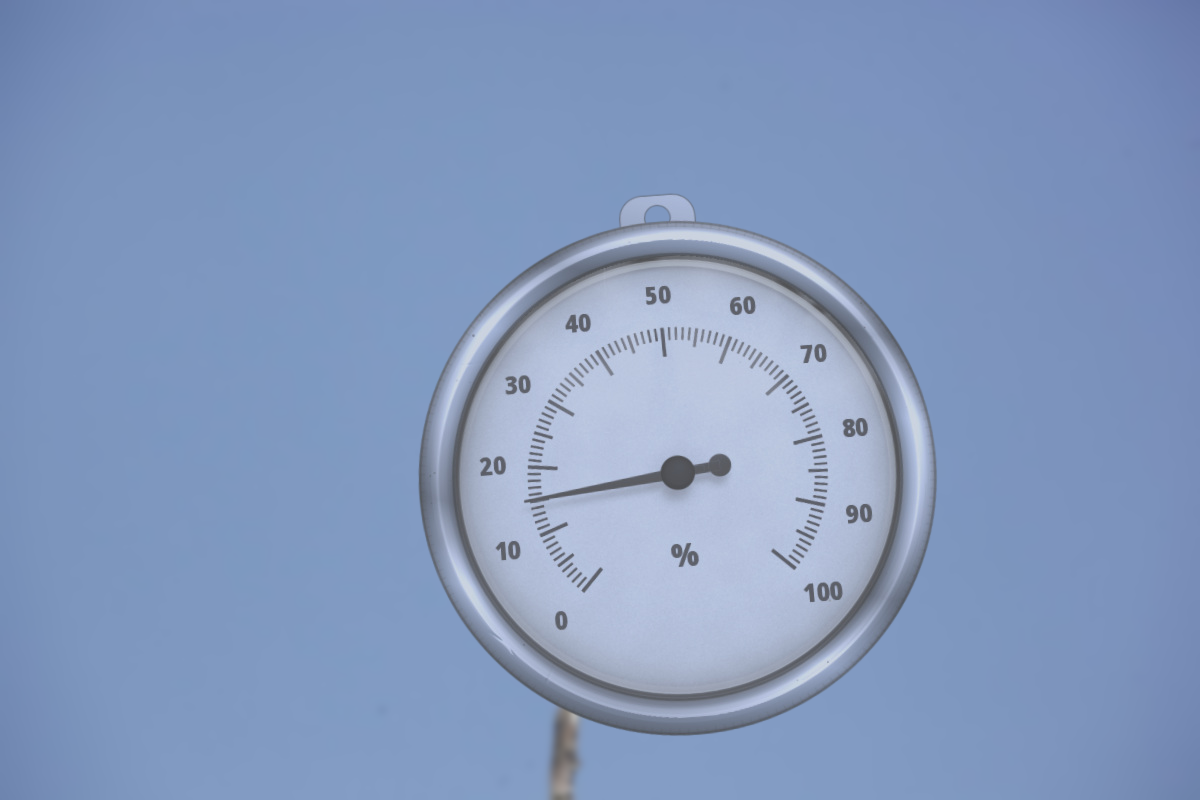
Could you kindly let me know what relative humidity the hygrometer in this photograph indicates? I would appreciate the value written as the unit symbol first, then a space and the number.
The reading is % 15
